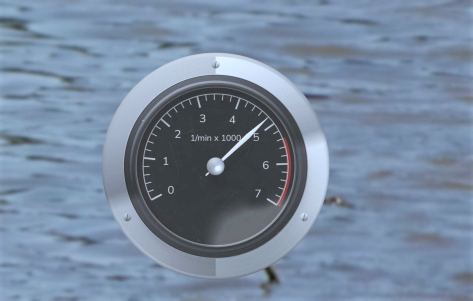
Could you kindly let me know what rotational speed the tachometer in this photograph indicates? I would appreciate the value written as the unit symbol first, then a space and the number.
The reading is rpm 4800
